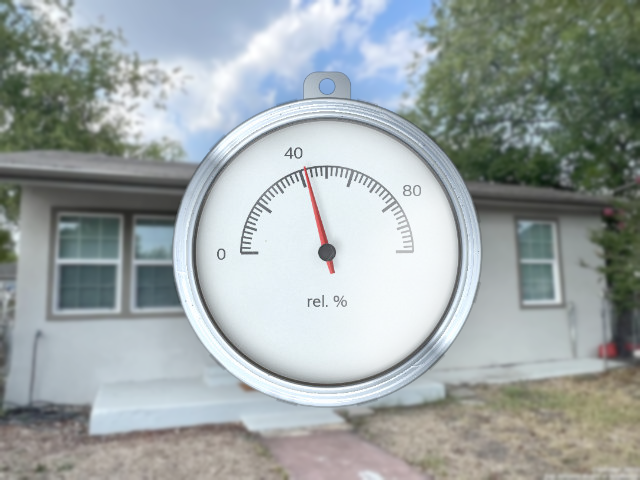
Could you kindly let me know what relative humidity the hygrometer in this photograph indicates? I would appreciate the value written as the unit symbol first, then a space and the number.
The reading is % 42
